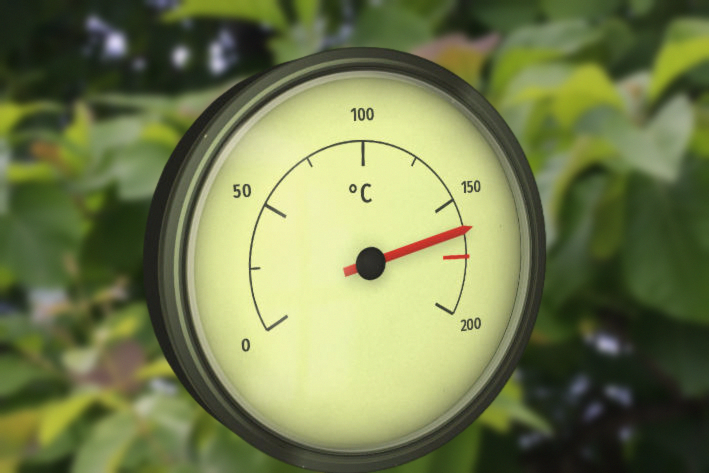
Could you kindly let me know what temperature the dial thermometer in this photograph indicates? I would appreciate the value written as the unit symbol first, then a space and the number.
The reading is °C 162.5
